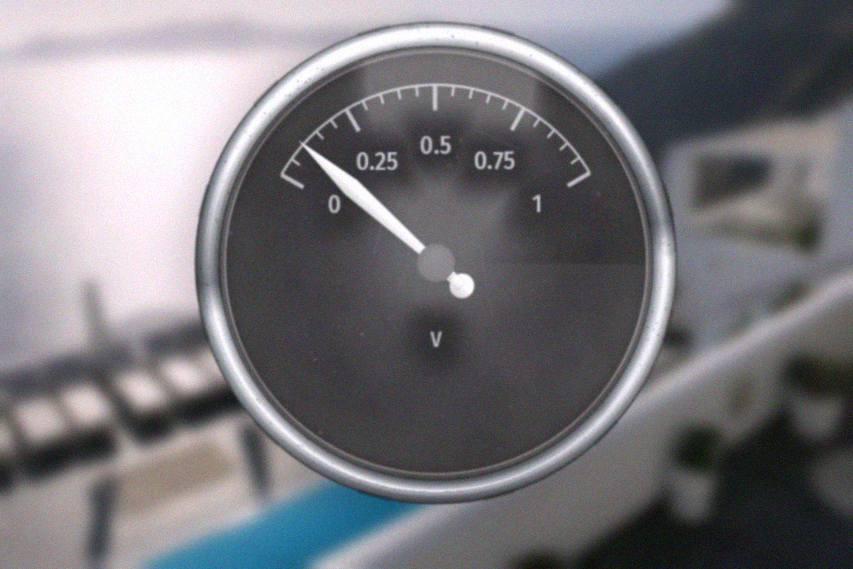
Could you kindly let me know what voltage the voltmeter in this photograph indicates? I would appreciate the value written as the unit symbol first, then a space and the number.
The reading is V 0.1
